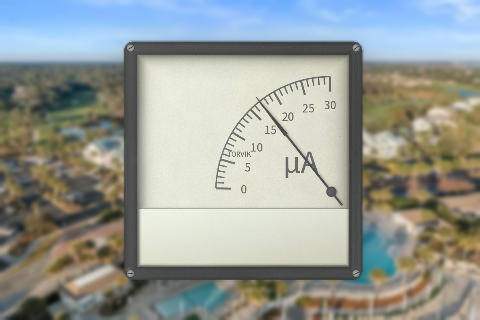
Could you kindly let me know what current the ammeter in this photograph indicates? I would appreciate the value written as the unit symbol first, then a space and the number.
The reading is µA 17
